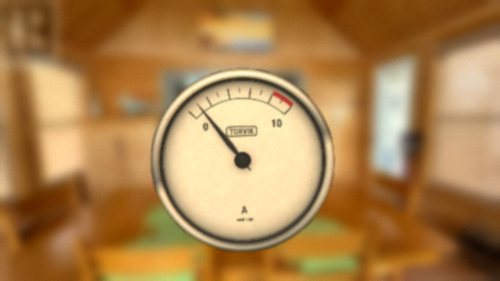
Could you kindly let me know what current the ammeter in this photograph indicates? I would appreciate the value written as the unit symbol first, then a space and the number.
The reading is A 1
